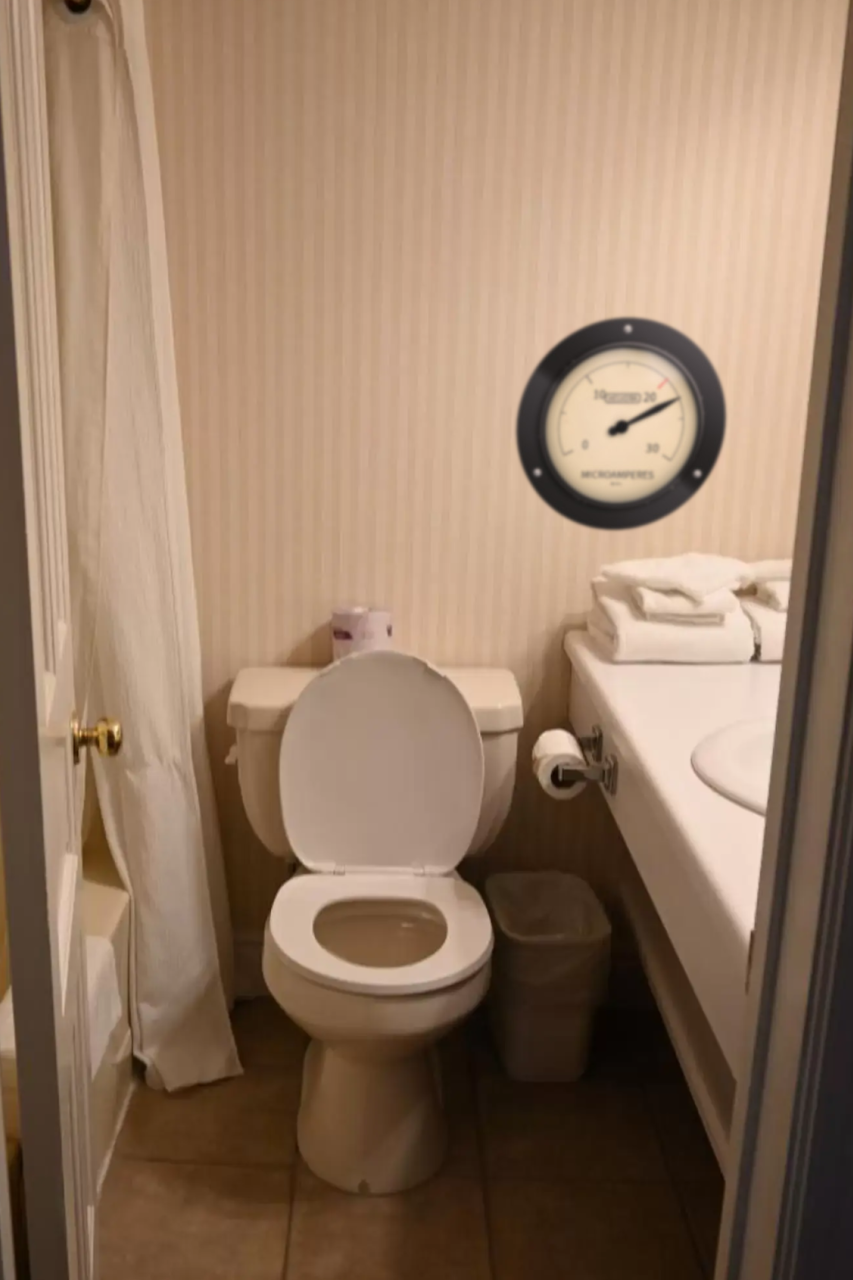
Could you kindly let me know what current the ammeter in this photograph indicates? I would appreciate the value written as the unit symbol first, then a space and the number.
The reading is µA 22.5
